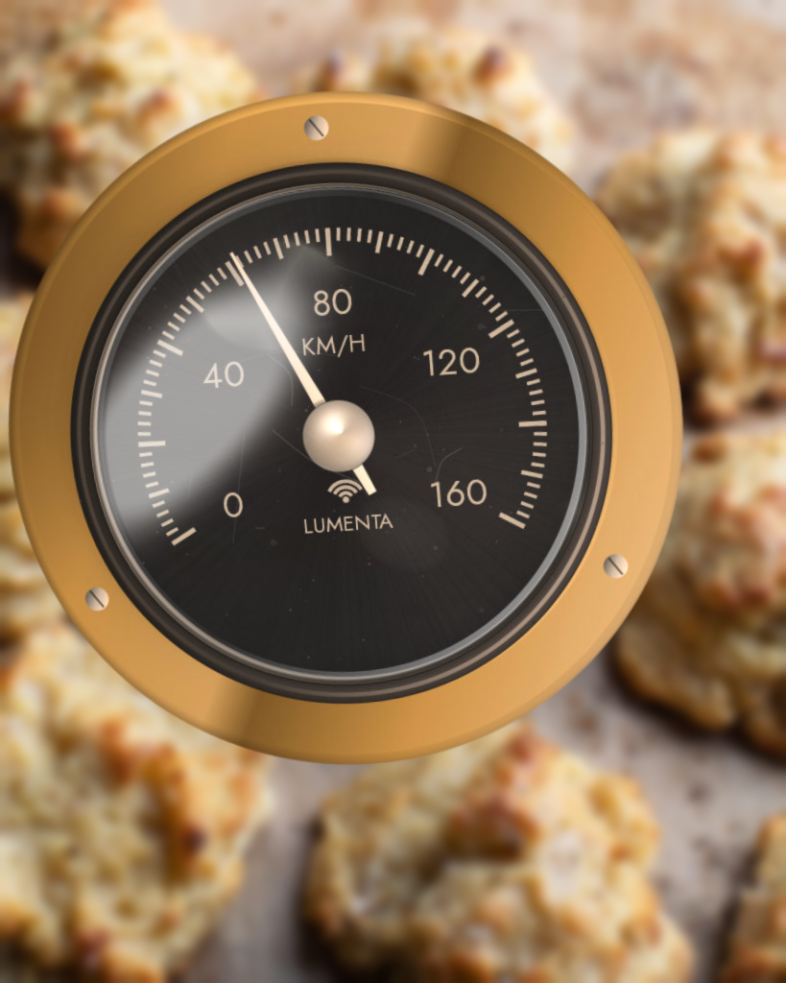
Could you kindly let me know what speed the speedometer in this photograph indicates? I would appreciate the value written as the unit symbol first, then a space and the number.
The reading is km/h 62
